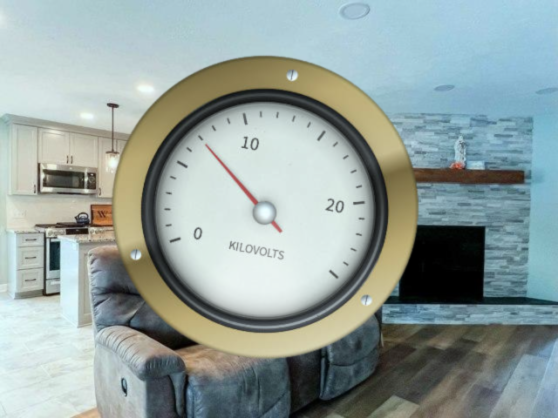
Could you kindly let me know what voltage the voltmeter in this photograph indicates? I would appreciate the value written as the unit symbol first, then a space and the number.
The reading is kV 7
